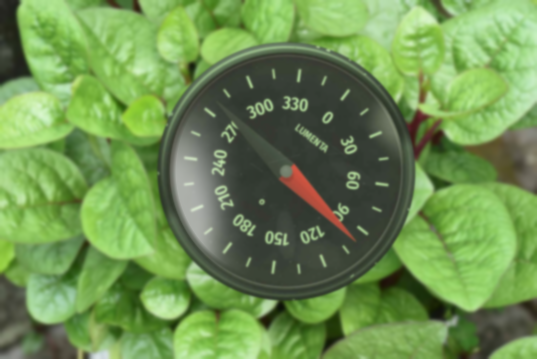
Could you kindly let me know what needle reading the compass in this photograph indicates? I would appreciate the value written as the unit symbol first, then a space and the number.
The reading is ° 97.5
